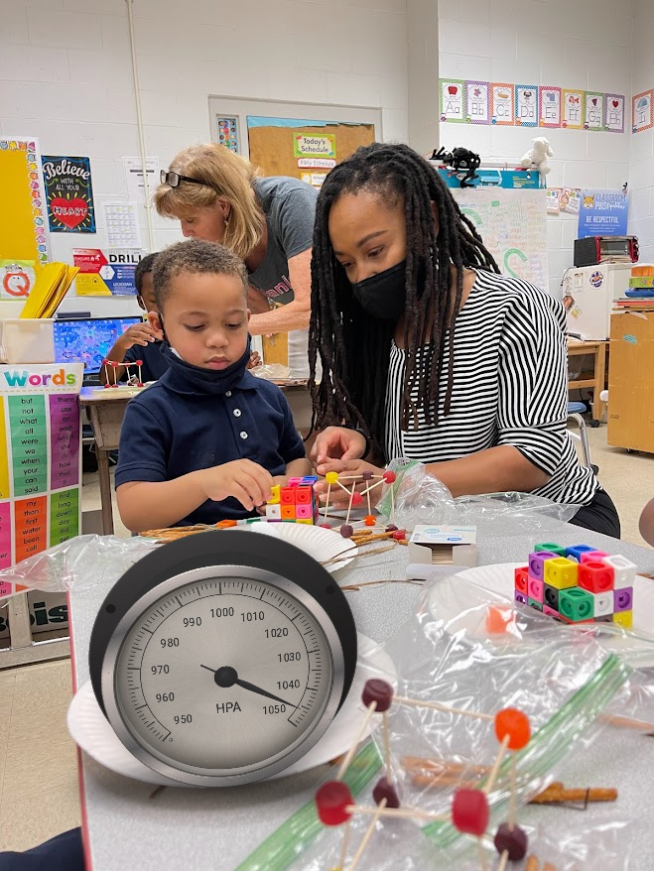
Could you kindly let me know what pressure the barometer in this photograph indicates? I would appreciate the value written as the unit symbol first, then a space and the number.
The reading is hPa 1045
